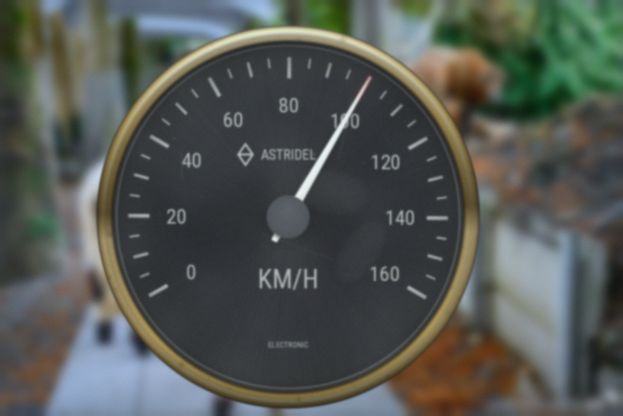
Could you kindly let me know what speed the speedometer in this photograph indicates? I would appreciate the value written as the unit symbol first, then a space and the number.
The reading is km/h 100
